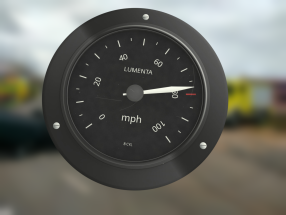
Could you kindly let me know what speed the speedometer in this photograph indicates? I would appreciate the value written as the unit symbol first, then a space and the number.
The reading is mph 77.5
